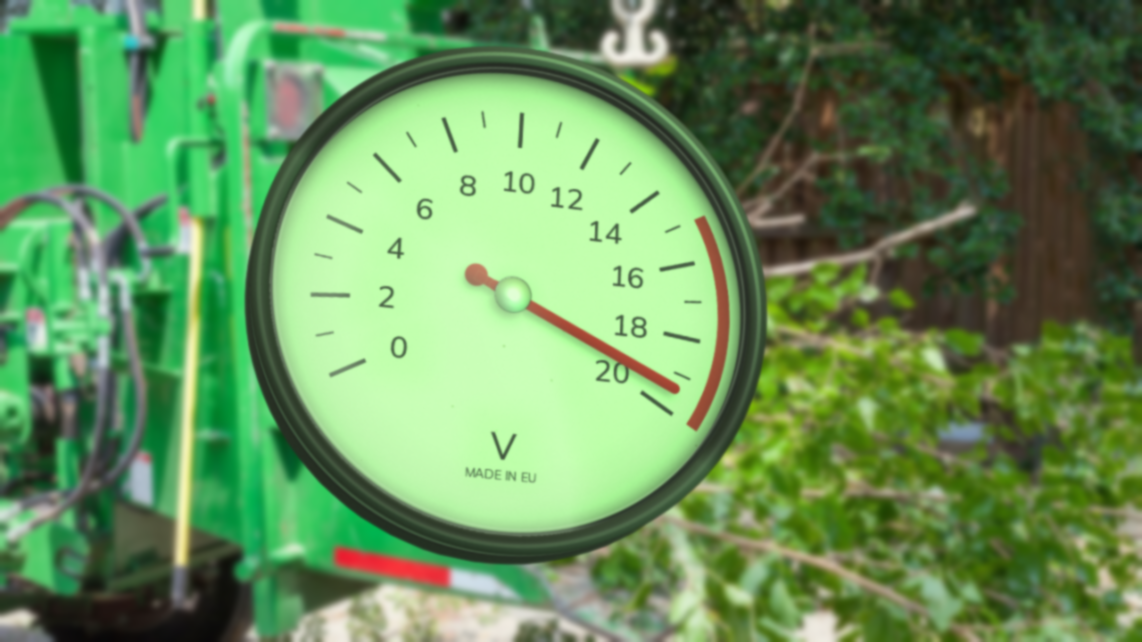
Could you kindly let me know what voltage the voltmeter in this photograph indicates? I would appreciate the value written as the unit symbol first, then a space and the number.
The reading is V 19.5
